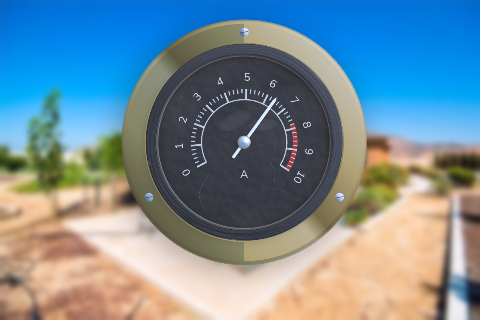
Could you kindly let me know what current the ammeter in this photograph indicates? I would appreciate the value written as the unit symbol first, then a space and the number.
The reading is A 6.4
